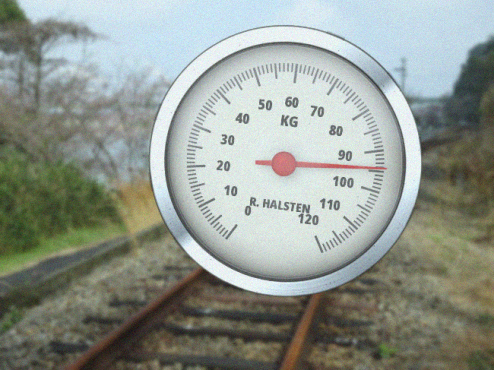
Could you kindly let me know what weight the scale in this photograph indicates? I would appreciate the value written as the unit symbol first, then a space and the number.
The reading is kg 94
